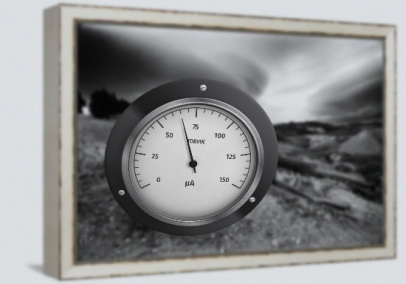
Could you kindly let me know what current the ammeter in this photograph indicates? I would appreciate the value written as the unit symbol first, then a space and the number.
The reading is µA 65
